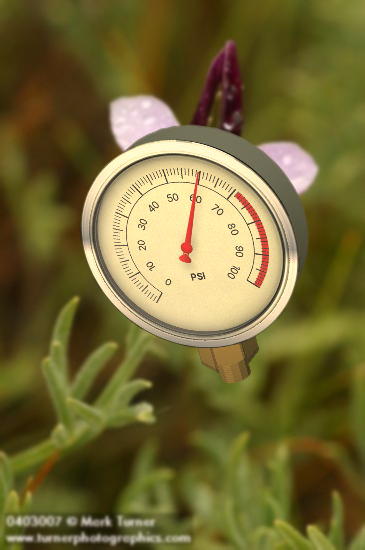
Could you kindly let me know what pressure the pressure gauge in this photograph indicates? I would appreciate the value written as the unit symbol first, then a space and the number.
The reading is psi 60
